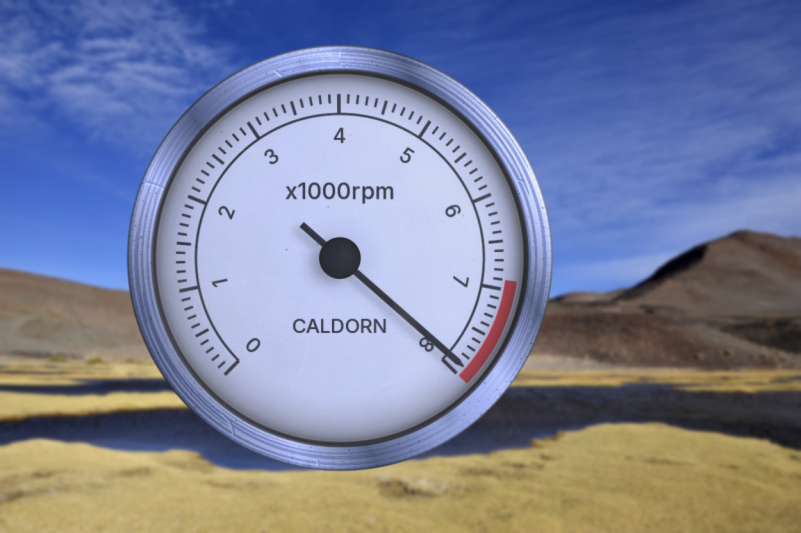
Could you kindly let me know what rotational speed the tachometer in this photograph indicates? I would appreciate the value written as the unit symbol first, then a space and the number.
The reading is rpm 7900
